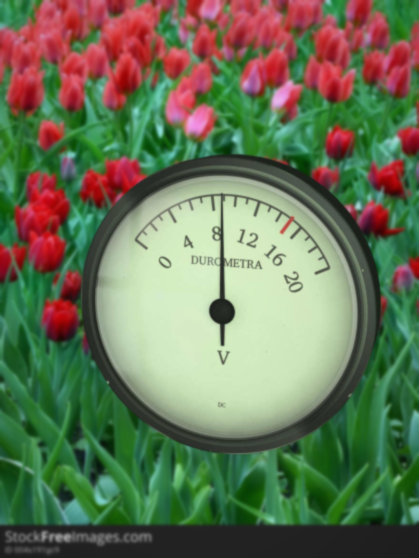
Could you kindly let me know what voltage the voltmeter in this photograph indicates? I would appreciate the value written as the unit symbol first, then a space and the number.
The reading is V 9
